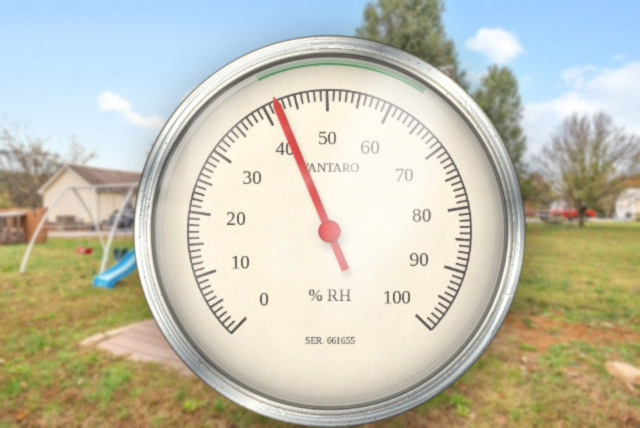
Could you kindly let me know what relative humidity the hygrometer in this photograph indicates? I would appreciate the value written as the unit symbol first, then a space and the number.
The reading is % 42
